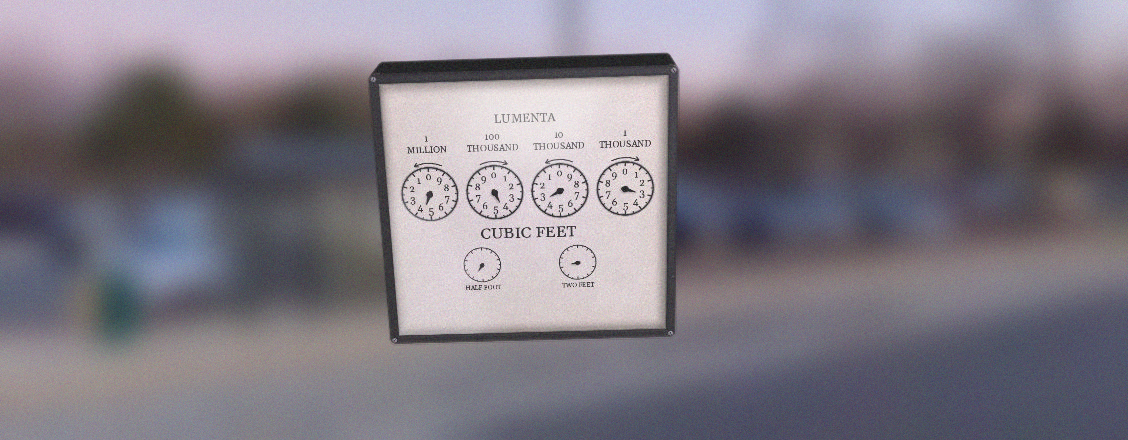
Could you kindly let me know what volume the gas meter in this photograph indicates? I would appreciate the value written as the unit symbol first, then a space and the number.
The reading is ft³ 443300
